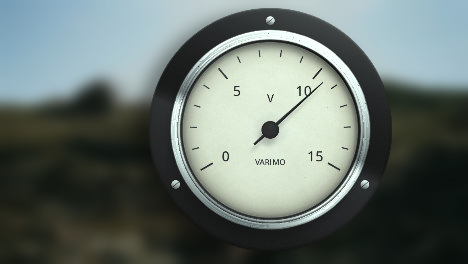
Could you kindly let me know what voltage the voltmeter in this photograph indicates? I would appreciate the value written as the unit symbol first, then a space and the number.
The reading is V 10.5
